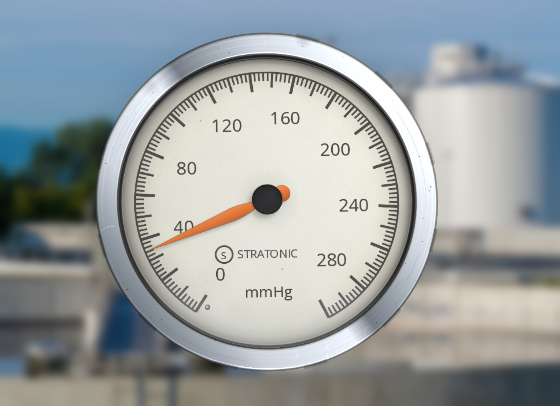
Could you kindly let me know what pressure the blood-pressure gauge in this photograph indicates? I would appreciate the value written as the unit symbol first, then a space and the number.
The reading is mmHg 34
